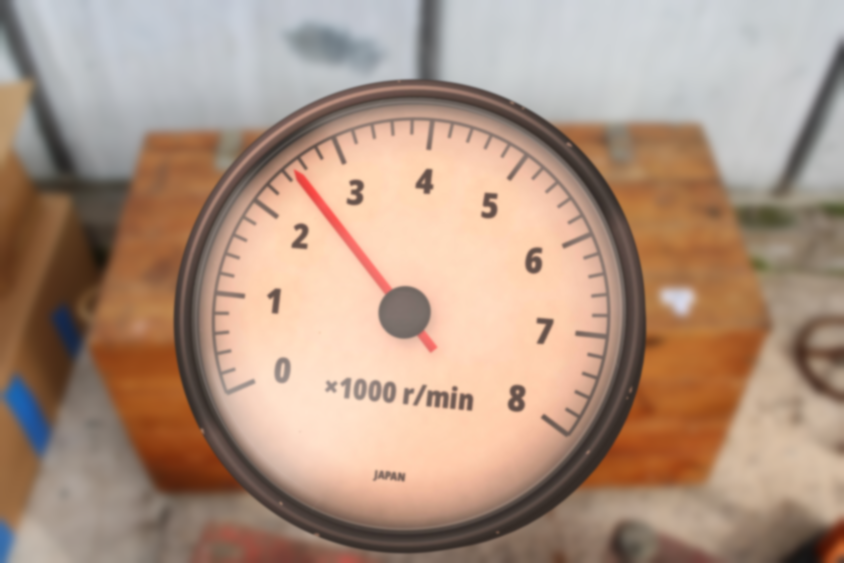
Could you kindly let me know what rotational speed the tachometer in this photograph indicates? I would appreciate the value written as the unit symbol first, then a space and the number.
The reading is rpm 2500
